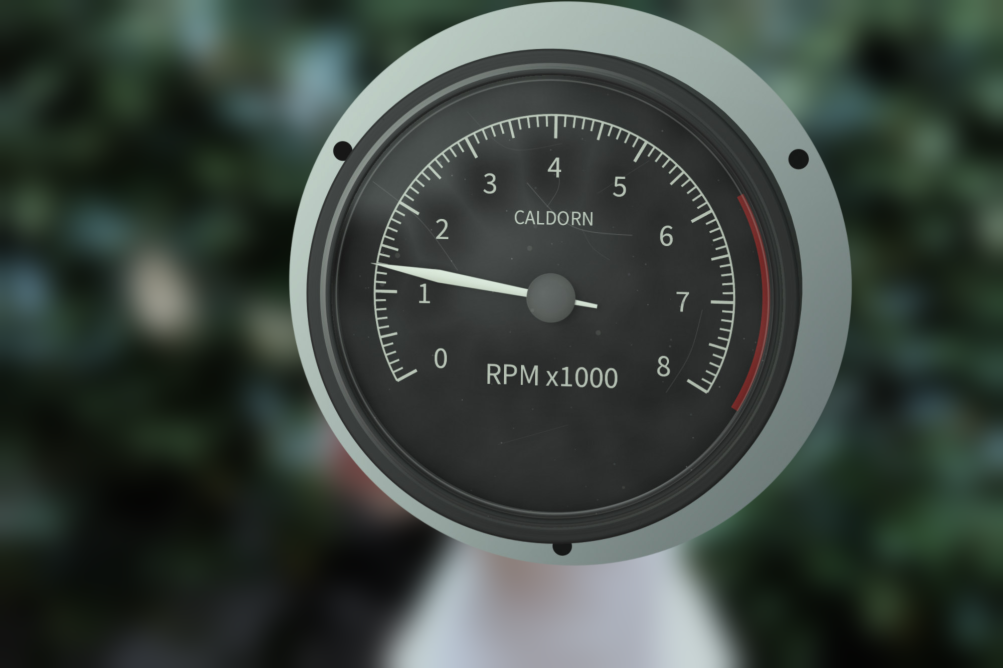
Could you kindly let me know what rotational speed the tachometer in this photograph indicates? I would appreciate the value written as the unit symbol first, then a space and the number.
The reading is rpm 1300
